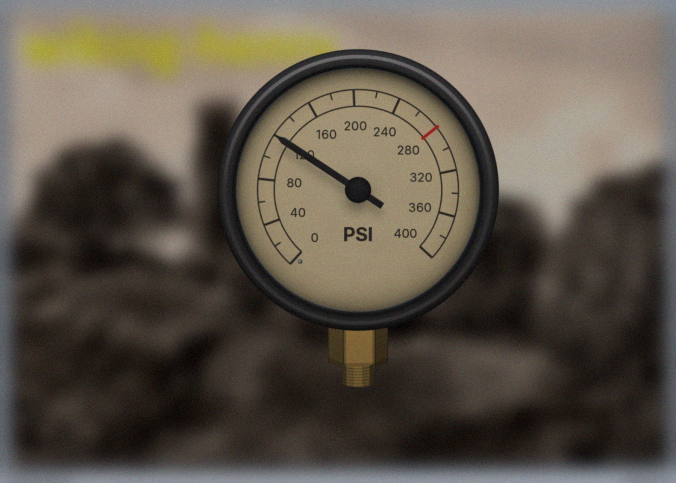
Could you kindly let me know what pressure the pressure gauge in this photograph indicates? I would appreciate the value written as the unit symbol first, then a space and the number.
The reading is psi 120
